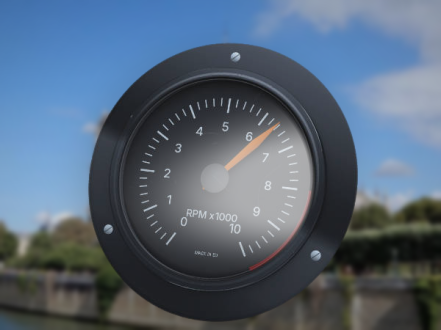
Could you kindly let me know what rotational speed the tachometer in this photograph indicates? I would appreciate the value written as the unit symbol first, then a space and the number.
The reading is rpm 6400
